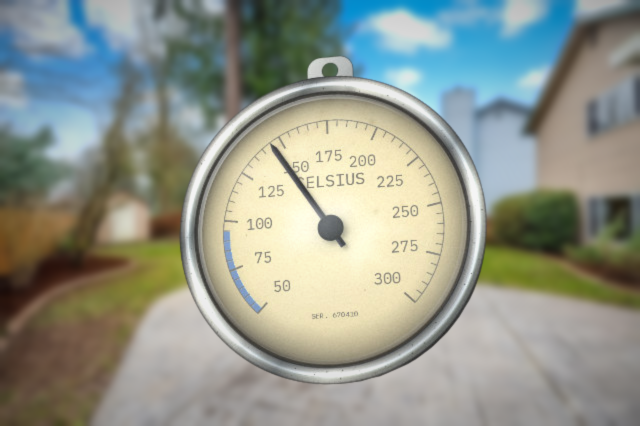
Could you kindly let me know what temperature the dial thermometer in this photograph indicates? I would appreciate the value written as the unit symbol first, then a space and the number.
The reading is °C 145
